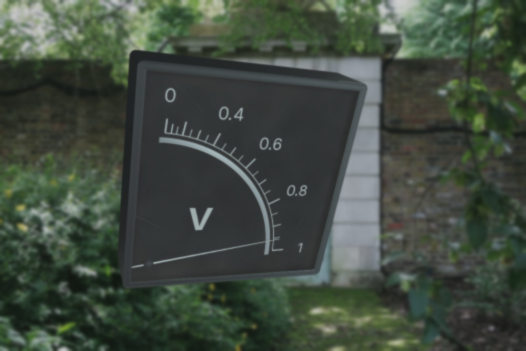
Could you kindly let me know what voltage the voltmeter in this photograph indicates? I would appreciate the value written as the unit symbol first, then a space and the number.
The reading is V 0.95
